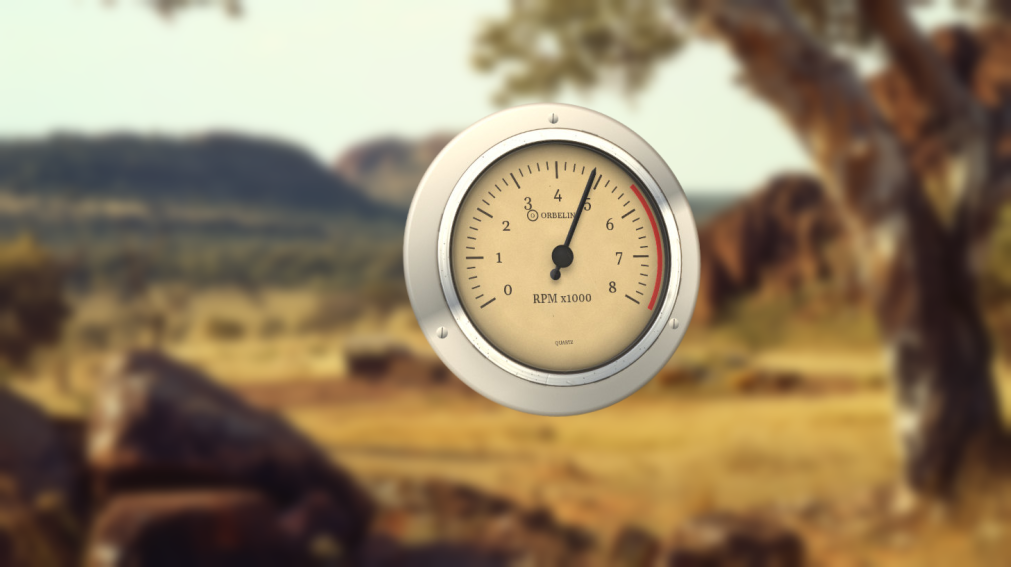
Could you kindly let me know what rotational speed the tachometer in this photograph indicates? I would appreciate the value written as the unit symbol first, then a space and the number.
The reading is rpm 4800
